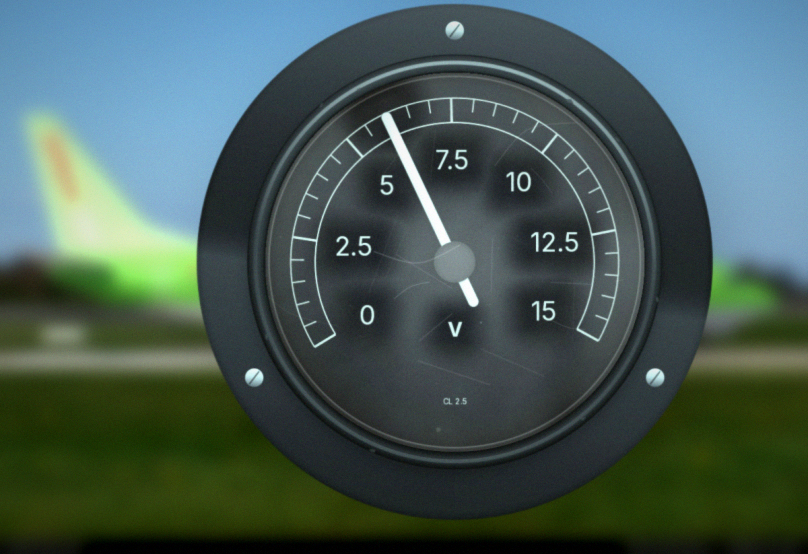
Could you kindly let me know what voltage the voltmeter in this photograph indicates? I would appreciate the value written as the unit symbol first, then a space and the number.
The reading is V 6
